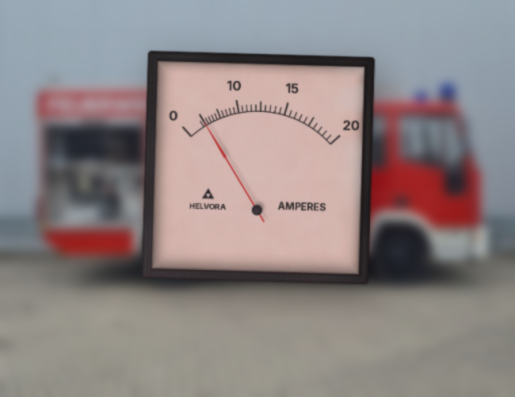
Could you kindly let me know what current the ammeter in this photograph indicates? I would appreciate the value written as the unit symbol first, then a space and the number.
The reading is A 5
